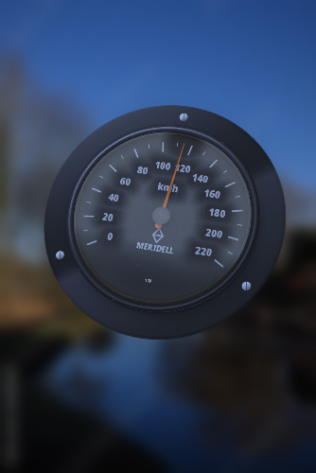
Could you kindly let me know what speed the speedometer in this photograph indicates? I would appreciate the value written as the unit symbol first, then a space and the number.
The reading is km/h 115
